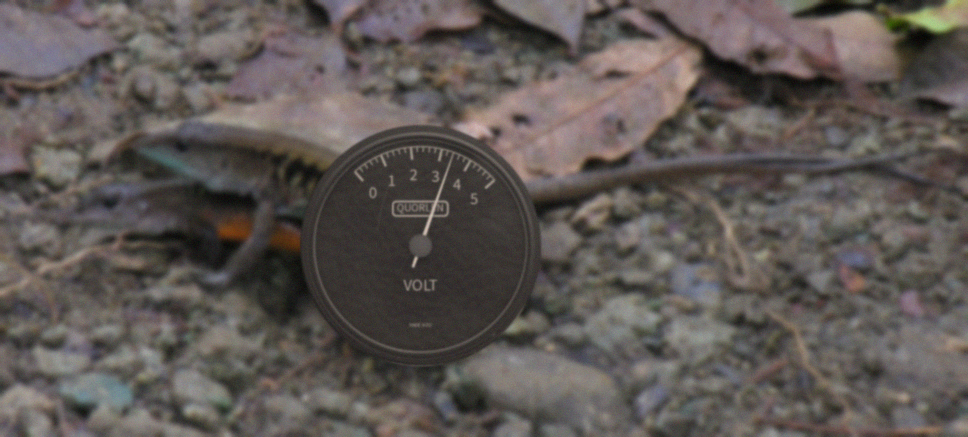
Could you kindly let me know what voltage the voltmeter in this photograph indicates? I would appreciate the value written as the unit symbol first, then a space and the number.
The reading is V 3.4
